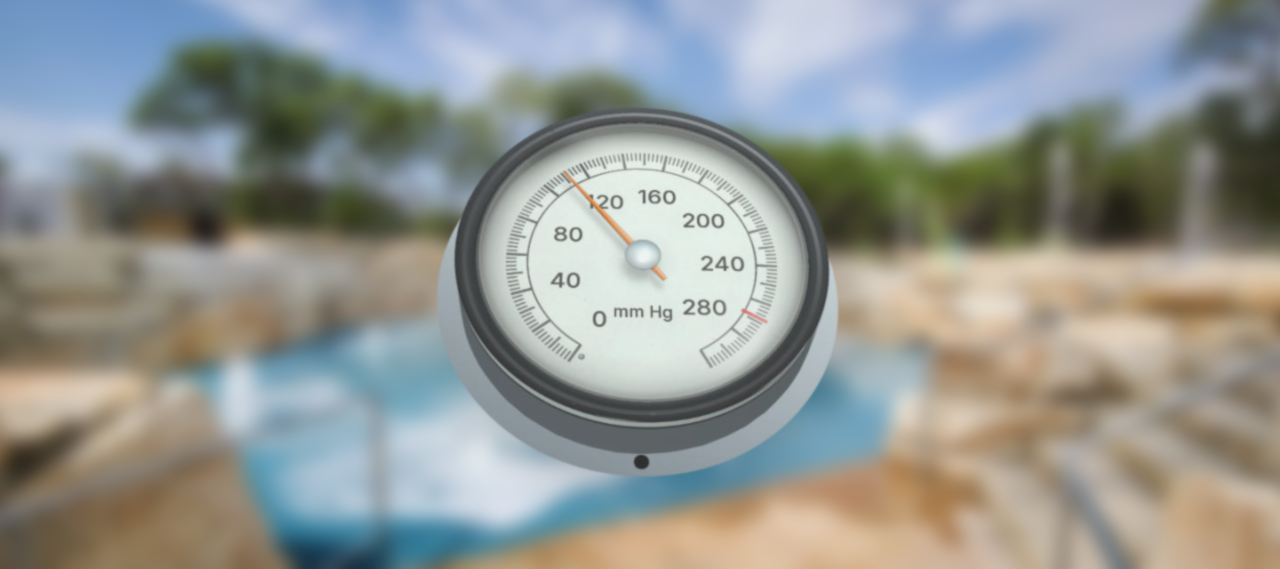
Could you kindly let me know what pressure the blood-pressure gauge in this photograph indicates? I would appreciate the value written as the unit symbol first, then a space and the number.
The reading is mmHg 110
